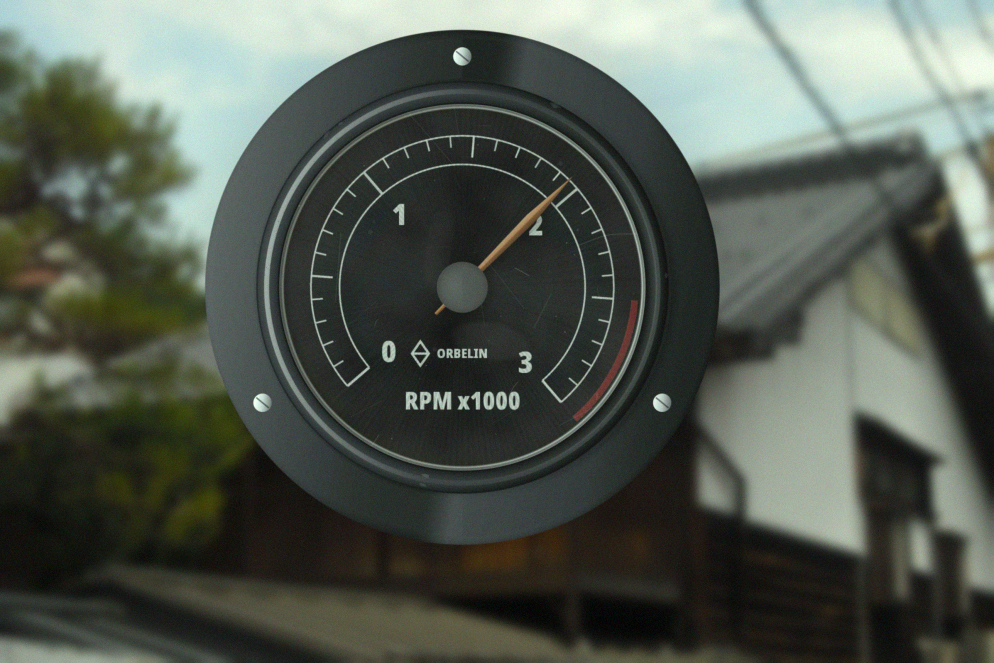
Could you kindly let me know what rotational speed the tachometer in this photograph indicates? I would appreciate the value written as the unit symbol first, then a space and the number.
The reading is rpm 1950
